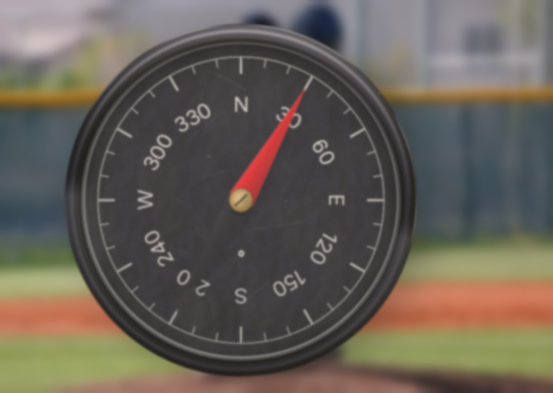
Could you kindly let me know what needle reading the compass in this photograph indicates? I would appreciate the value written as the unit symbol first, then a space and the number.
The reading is ° 30
